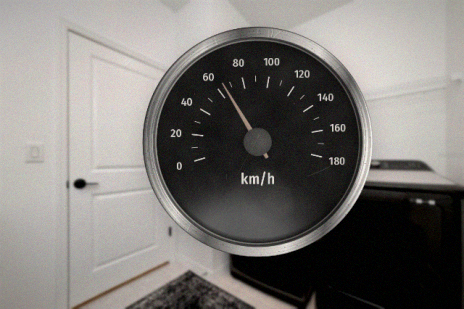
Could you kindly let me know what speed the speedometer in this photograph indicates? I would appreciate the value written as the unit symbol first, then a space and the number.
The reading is km/h 65
